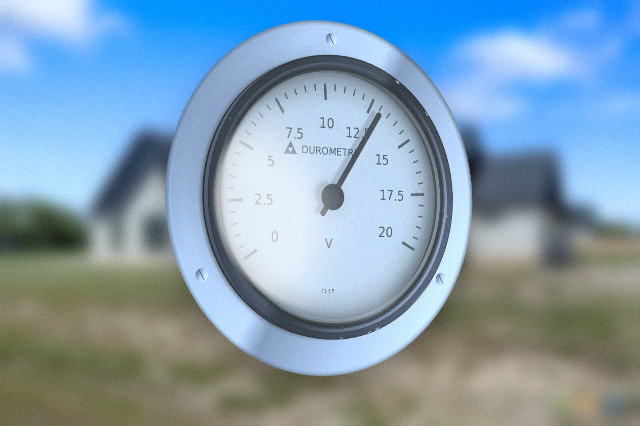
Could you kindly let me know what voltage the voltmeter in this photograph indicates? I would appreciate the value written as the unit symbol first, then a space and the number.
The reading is V 13
